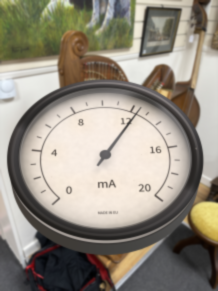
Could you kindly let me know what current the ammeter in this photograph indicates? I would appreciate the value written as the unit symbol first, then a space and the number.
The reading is mA 12.5
